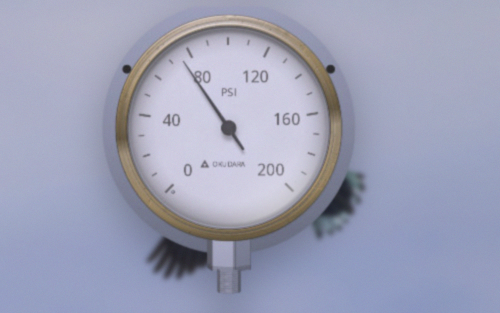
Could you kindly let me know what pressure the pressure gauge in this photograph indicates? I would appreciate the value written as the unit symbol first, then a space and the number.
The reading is psi 75
